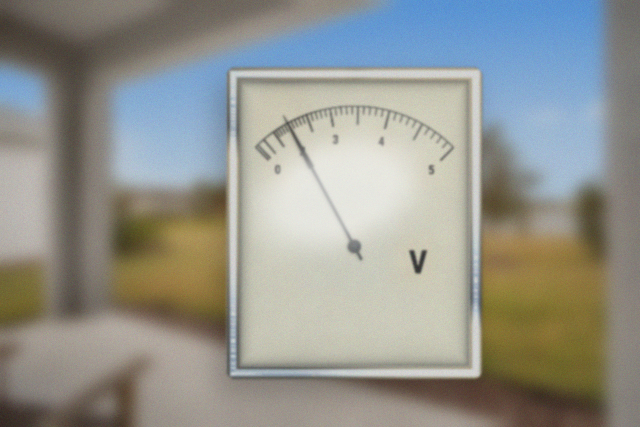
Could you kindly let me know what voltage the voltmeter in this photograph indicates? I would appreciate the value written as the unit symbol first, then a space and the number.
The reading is V 2
